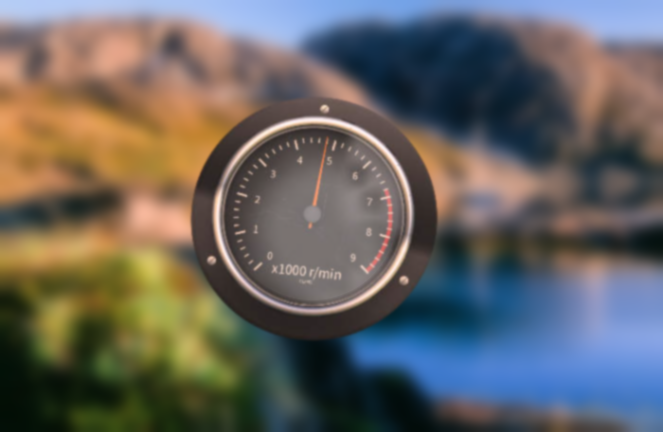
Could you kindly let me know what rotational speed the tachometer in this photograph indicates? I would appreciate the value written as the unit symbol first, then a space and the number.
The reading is rpm 4800
